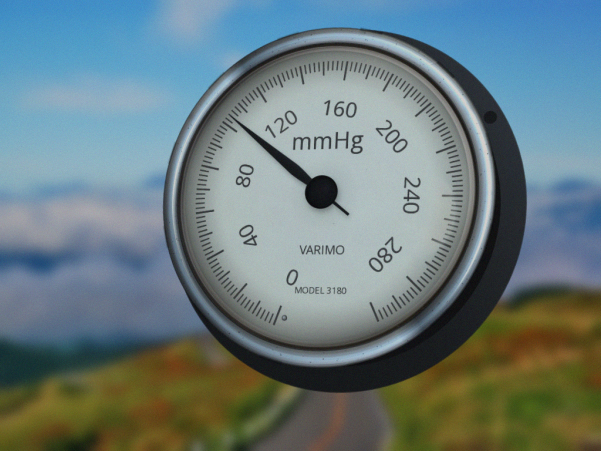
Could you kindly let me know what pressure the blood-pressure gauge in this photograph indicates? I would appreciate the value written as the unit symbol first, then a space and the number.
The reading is mmHg 104
